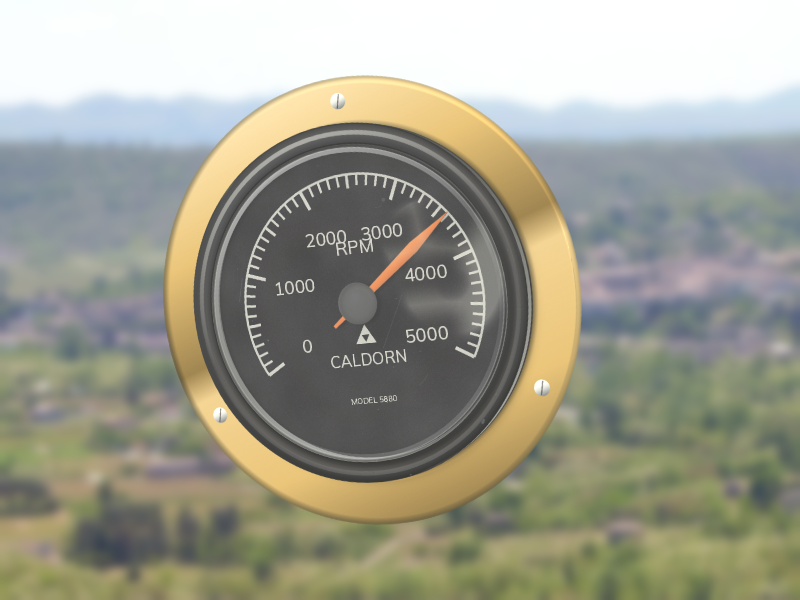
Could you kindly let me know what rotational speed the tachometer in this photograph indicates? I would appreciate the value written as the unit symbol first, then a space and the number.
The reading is rpm 3600
